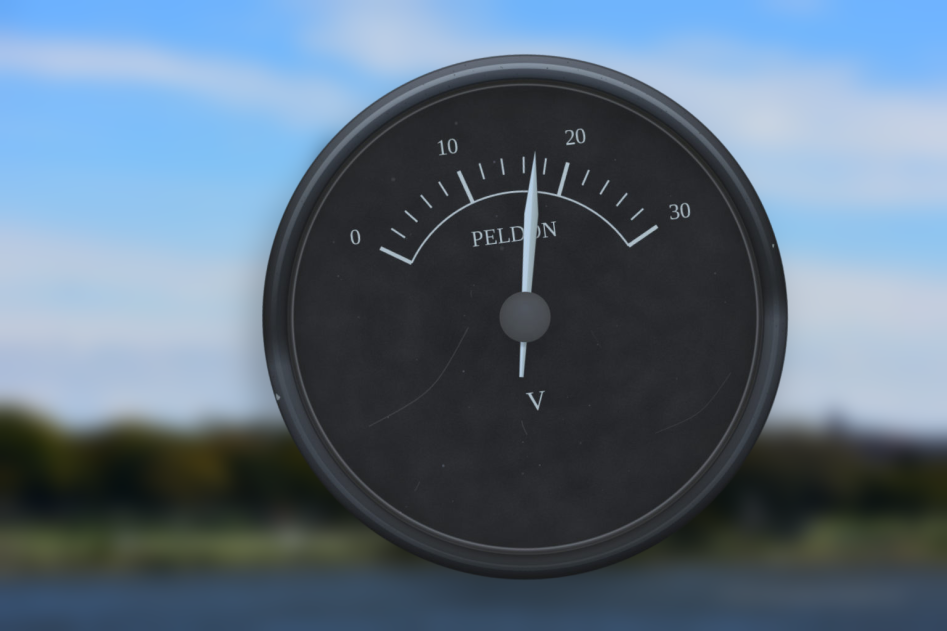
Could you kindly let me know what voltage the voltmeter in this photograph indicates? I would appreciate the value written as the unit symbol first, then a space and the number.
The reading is V 17
